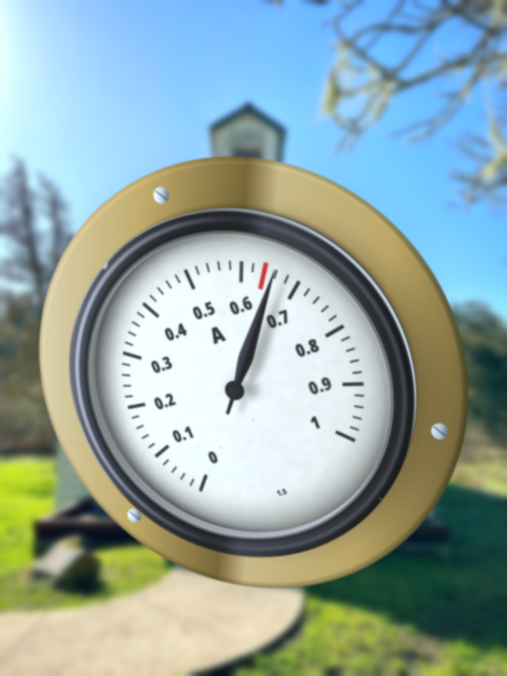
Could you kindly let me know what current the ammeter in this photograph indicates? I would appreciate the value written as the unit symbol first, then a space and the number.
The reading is A 0.66
